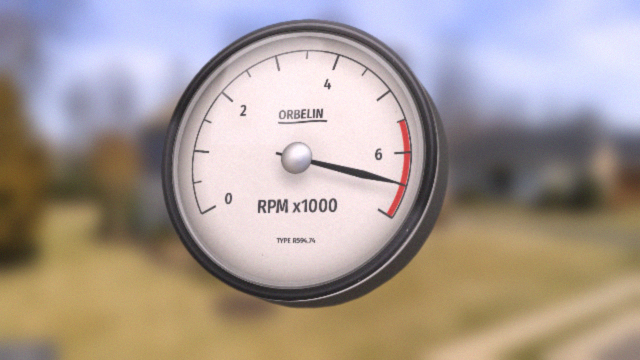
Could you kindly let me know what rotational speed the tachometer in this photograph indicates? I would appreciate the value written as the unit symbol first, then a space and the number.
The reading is rpm 6500
